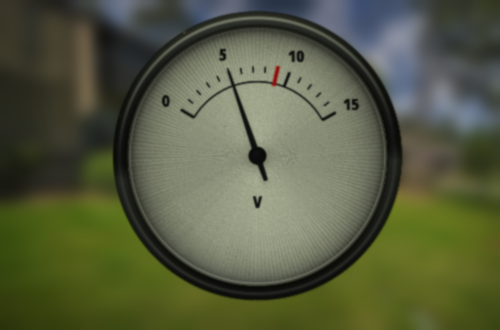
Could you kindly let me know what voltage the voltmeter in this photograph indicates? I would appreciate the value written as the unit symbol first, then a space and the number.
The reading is V 5
